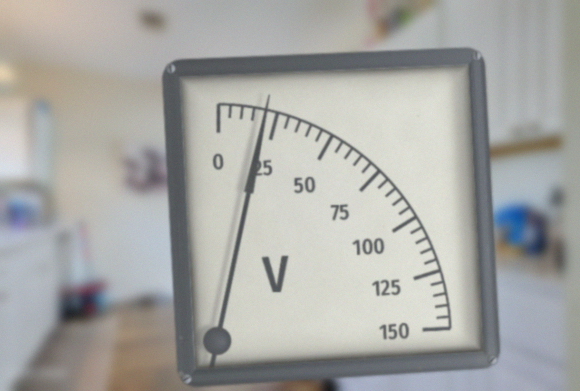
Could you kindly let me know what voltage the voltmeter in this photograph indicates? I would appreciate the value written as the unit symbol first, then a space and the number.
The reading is V 20
